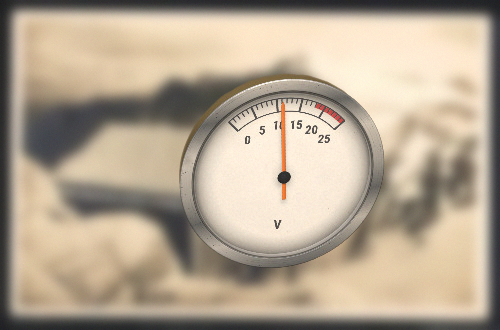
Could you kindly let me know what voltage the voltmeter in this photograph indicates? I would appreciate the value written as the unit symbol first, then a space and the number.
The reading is V 11
